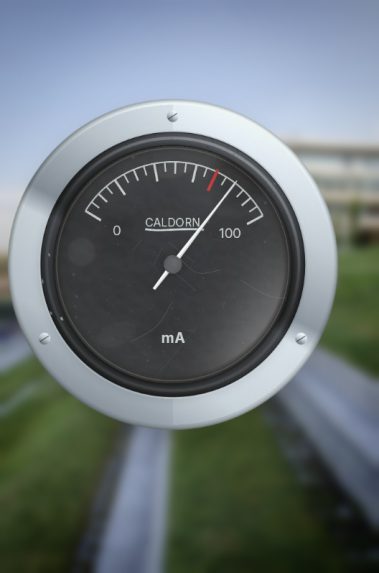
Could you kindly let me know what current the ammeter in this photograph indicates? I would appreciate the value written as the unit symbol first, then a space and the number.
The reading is mA 80
